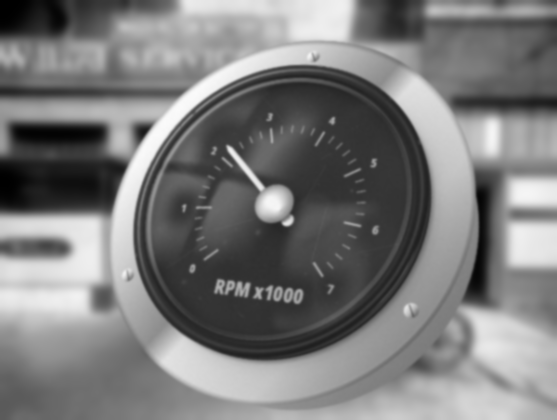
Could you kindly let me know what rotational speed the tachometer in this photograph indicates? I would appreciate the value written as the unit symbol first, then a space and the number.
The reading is rpm 2200
